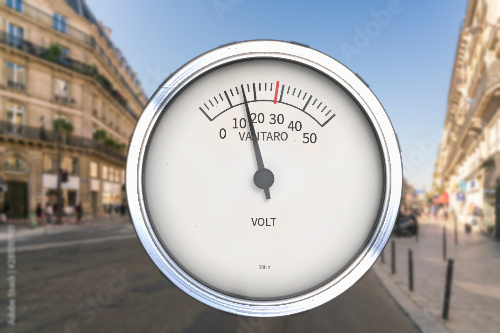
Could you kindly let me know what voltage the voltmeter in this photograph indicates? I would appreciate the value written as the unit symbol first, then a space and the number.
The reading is V 16
